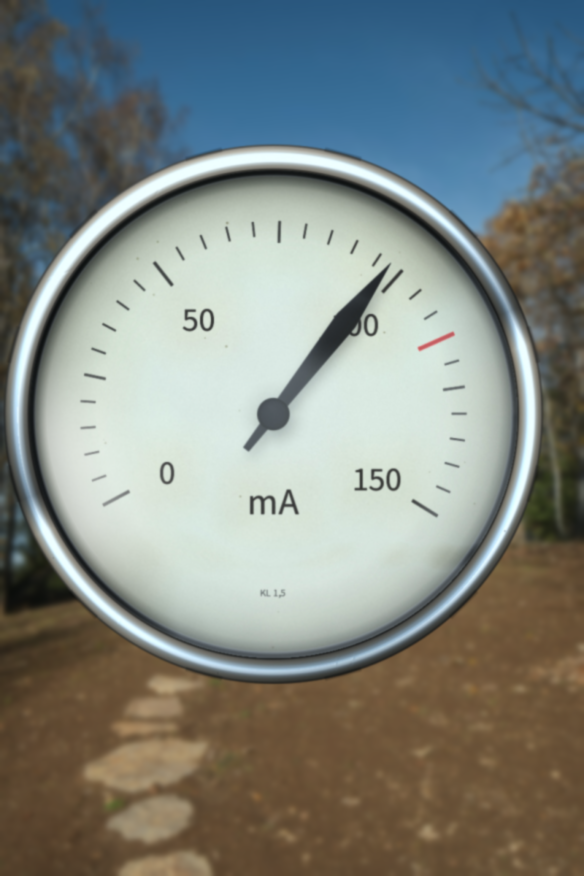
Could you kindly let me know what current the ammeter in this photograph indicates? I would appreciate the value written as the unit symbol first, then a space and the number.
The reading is mA 97.5
